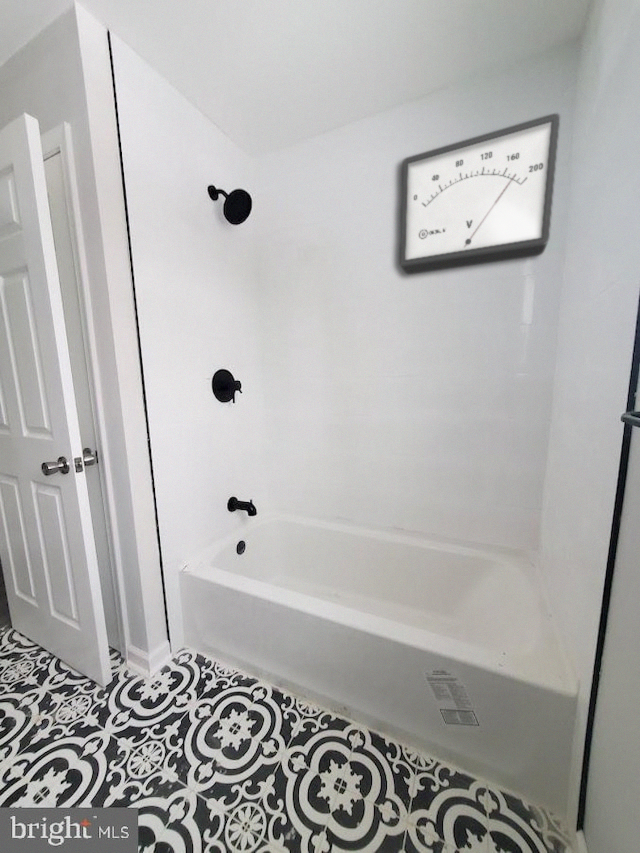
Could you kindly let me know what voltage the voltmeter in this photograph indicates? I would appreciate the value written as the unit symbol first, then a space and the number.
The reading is V 180
